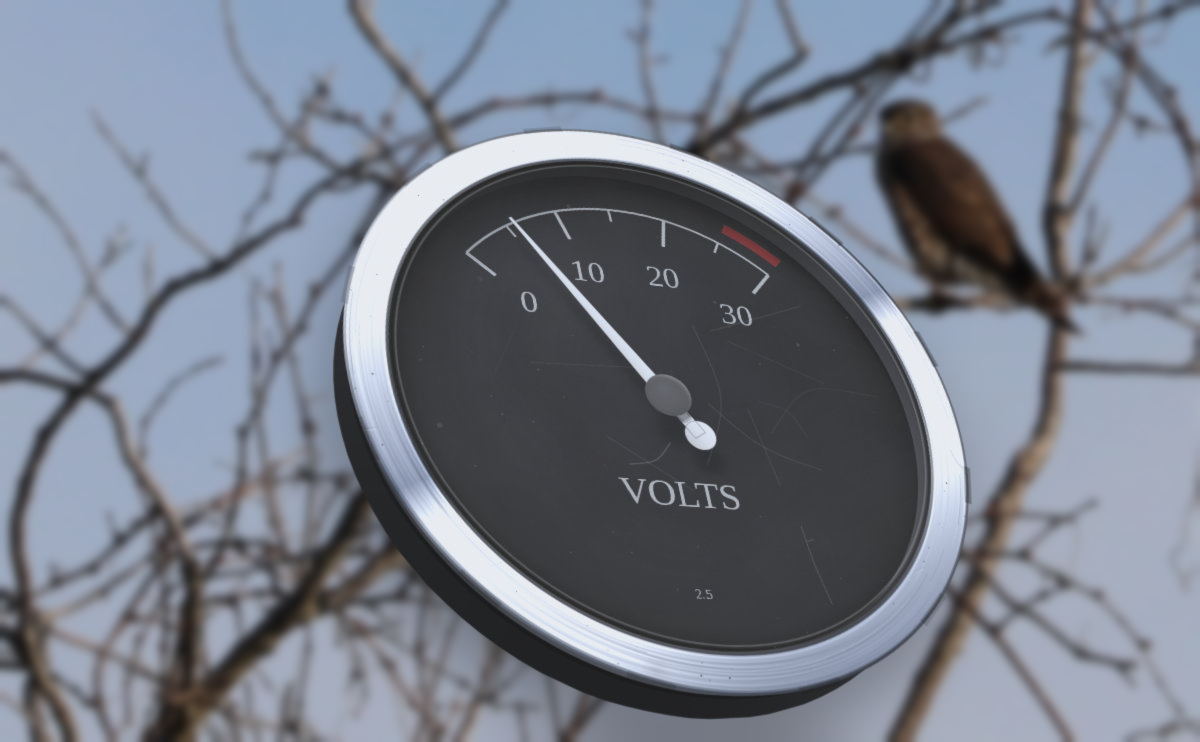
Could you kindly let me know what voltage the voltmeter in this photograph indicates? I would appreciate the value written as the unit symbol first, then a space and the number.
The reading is V 5
